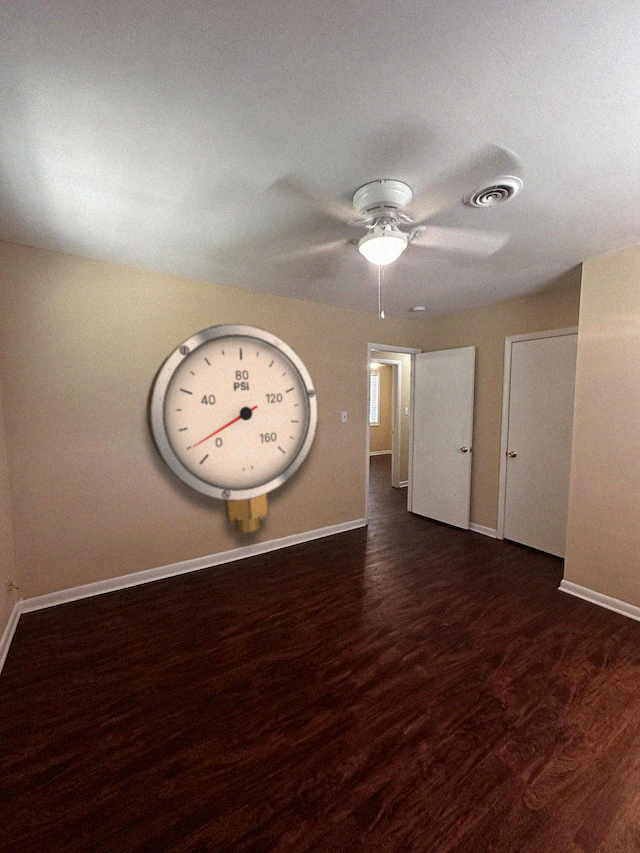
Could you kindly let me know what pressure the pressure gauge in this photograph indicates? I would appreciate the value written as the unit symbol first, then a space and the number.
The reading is psi 10
